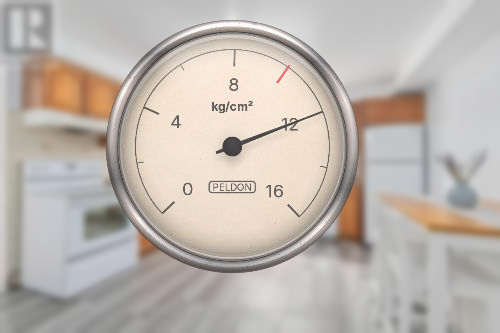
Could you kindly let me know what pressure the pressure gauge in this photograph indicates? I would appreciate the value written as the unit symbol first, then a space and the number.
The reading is kg/cm² 12
